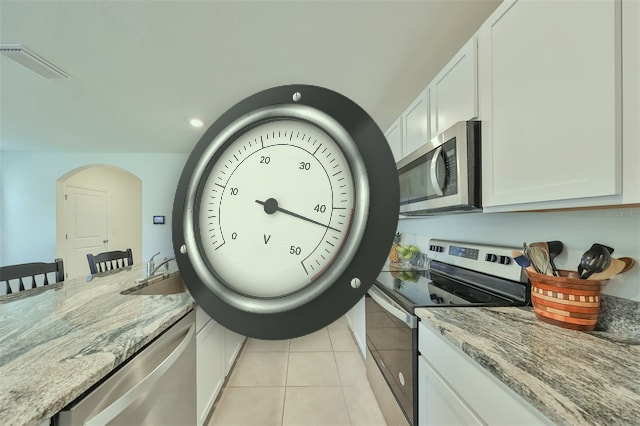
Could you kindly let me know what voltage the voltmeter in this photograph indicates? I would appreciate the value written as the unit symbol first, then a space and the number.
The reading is V 43
